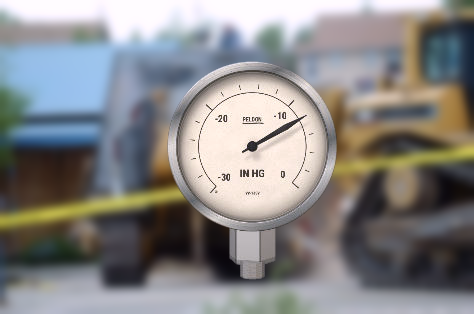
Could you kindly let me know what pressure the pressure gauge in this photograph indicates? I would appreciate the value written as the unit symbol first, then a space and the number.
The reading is inHg -8
